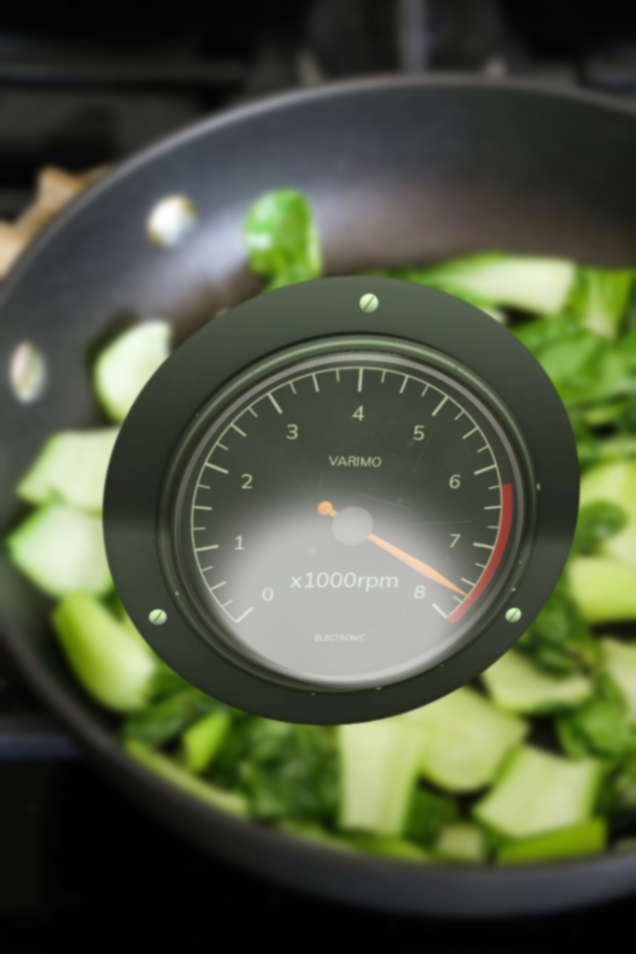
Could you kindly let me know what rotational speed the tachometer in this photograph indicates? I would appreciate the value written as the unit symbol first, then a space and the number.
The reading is rpm 7625
